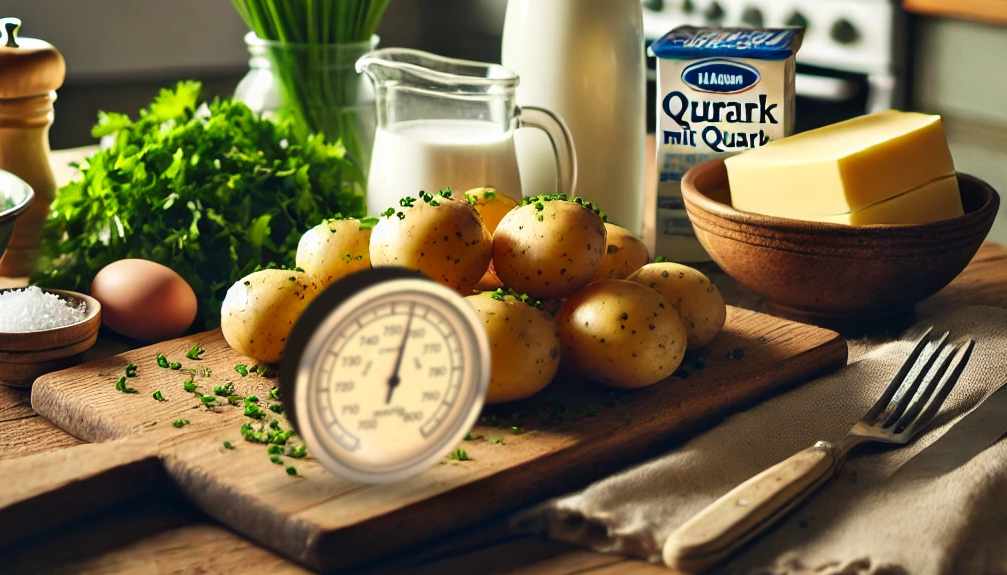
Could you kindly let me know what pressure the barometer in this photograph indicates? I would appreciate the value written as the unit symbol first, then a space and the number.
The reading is mmHg 755
